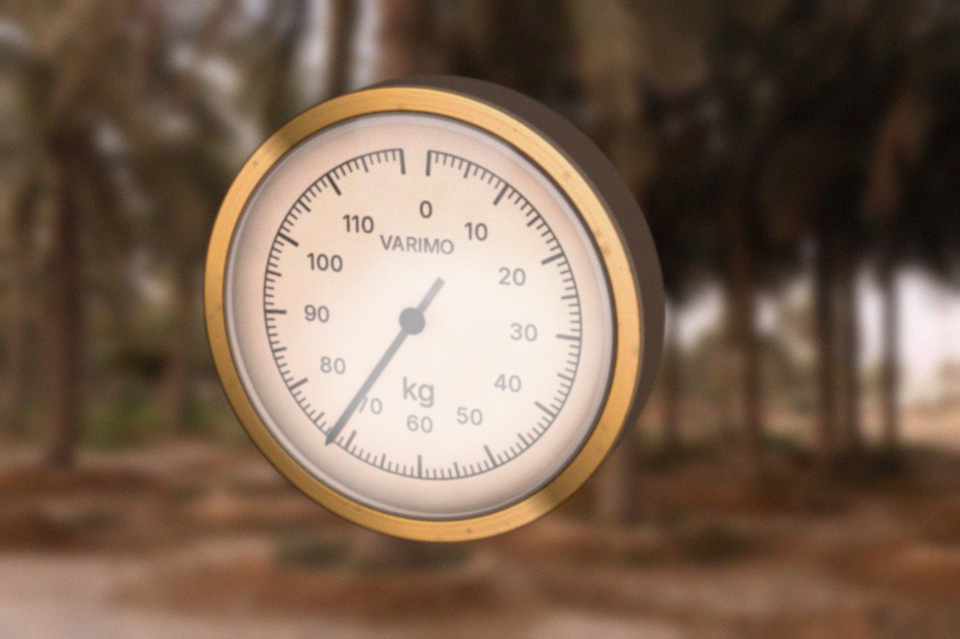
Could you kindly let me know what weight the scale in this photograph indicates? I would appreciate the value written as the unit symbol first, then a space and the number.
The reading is kg 72
